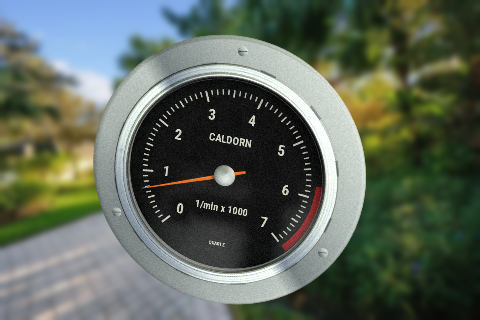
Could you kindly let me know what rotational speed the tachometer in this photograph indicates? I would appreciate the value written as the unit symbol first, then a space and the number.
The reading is rpm 700
